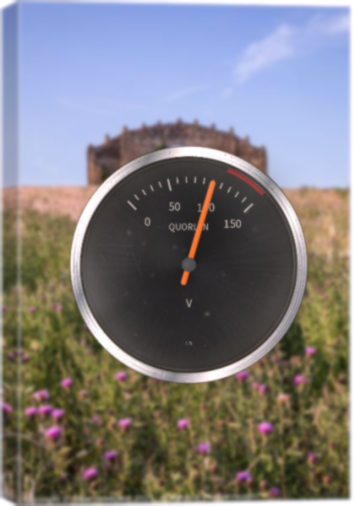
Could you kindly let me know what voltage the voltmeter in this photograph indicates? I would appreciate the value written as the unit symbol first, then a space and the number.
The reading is V 100
